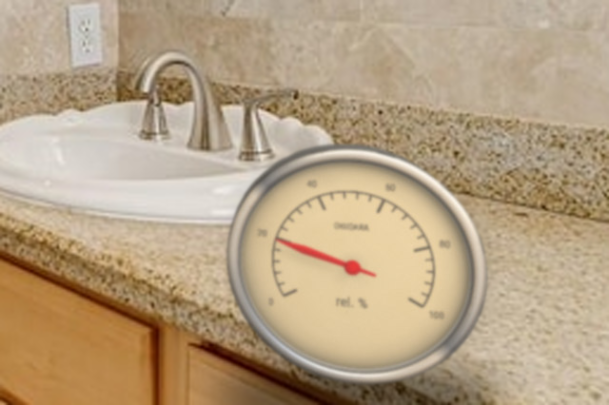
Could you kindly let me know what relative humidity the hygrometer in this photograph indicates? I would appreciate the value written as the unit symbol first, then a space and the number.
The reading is % 20
